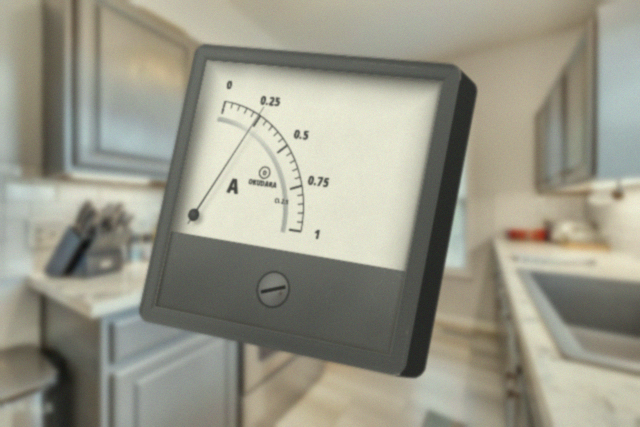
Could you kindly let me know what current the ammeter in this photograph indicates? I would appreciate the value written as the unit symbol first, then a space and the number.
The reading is A 0.25
